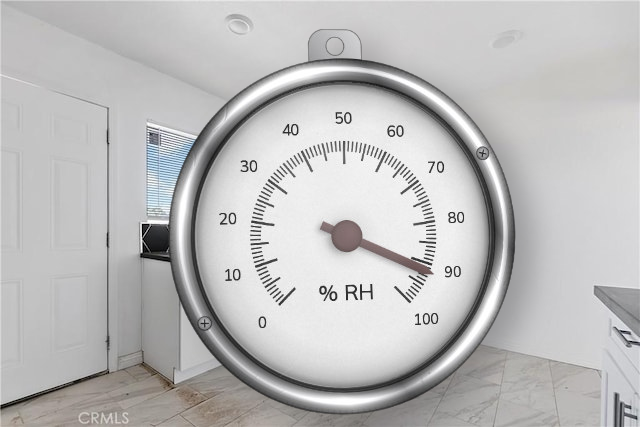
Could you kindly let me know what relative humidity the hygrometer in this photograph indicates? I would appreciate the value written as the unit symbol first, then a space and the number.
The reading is % 92
